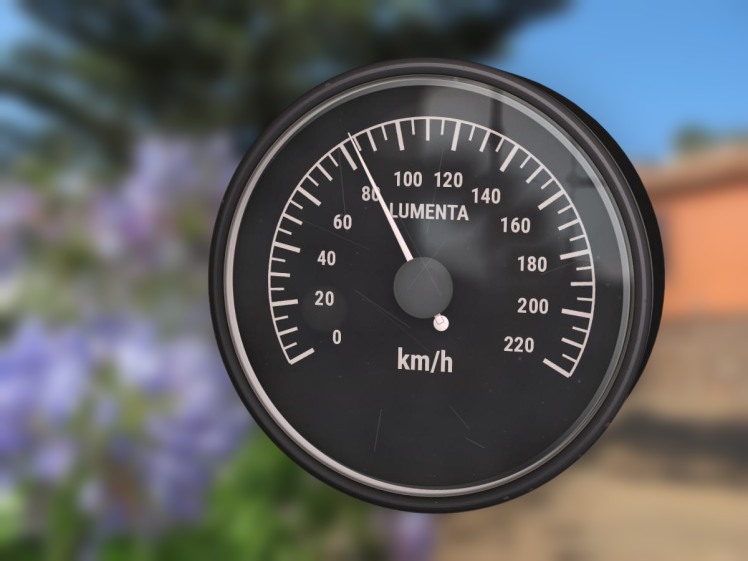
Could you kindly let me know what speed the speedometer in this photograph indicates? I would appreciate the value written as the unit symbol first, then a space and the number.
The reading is km/h 85
